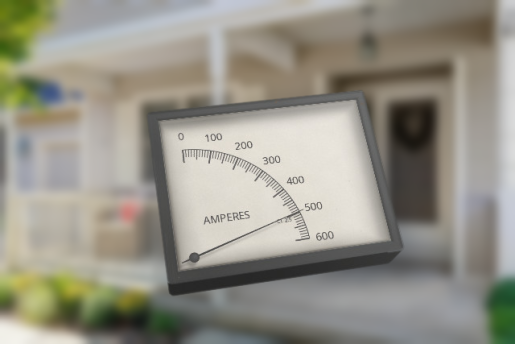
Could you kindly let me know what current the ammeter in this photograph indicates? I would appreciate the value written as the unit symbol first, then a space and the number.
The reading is A 500
